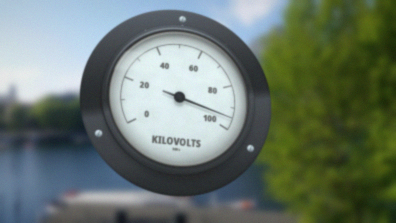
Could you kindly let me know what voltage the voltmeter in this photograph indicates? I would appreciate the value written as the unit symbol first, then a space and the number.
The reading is kV 95
